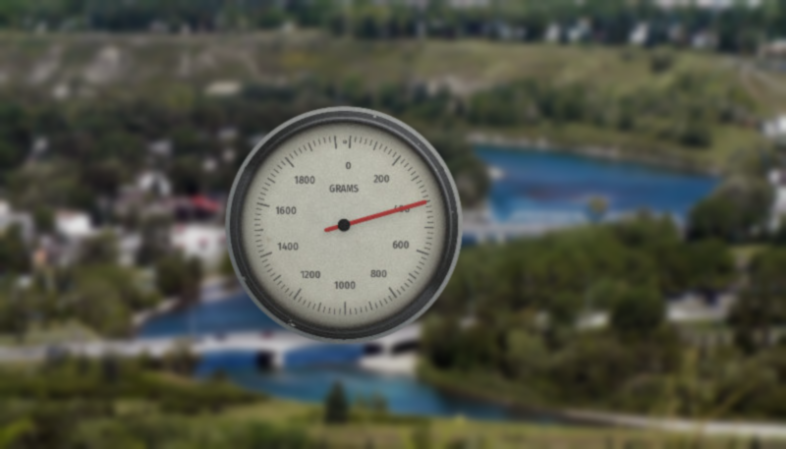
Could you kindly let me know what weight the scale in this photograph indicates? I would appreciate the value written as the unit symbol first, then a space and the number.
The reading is g 400
